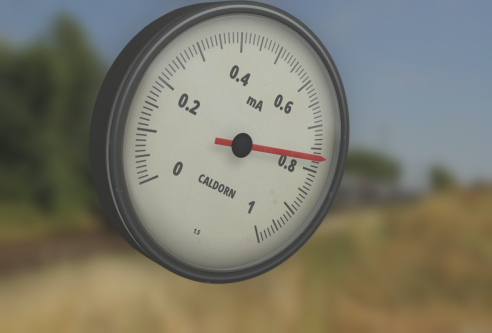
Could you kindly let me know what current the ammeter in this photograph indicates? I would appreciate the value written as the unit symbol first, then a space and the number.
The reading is mA 0.77
